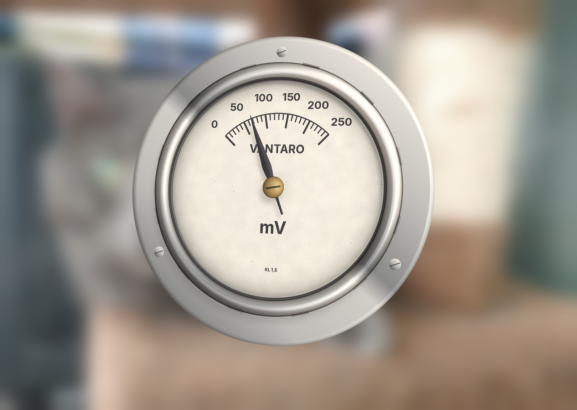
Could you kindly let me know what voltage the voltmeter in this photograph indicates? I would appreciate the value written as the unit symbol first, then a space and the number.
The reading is mV 70
